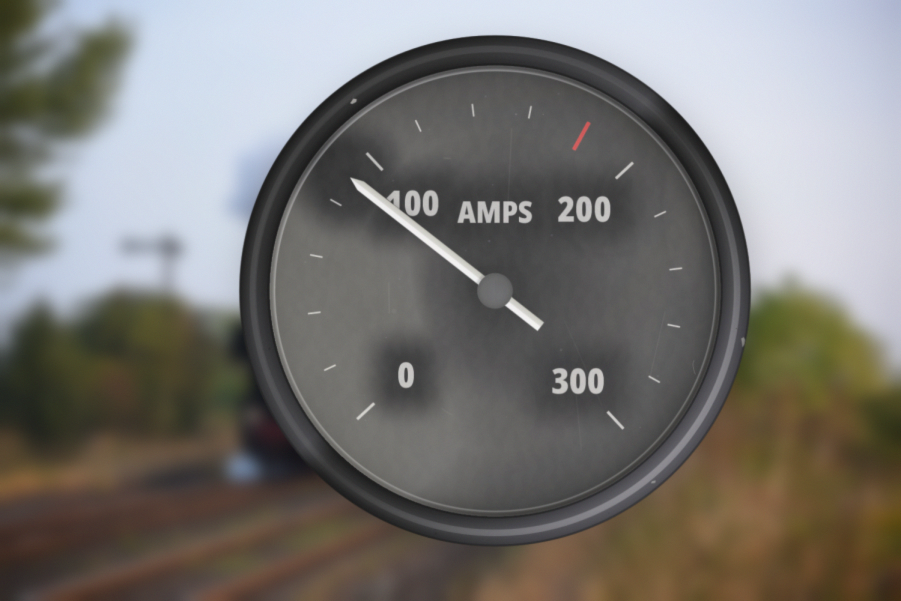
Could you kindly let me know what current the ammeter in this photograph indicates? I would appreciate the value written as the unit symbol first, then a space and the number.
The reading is A 90
